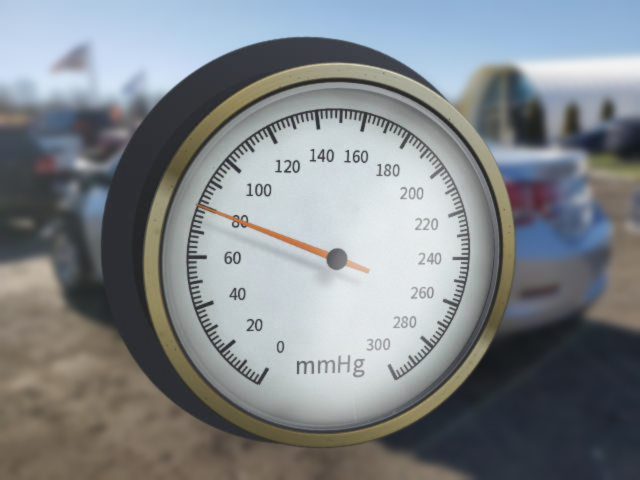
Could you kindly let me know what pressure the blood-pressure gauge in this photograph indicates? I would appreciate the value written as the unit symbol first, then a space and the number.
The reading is mmHg 80
